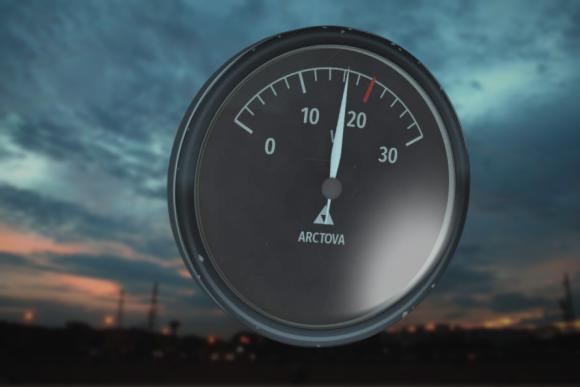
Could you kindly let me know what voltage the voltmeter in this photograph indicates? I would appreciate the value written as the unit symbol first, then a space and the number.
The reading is V 16
